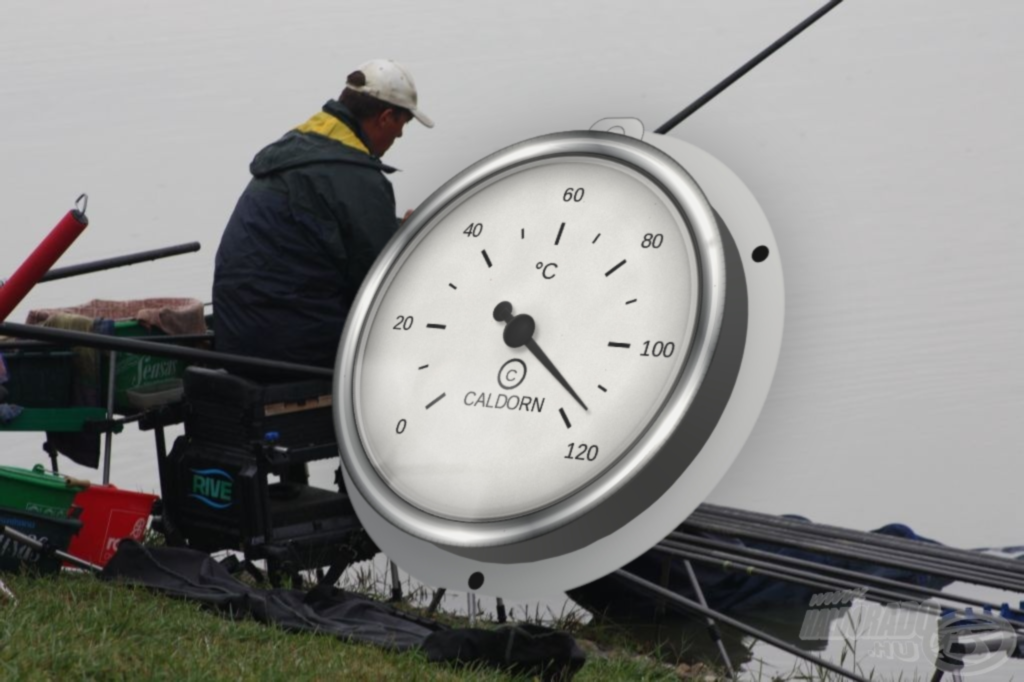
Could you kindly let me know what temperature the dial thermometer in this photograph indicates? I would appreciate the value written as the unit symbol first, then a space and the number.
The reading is °C 115
